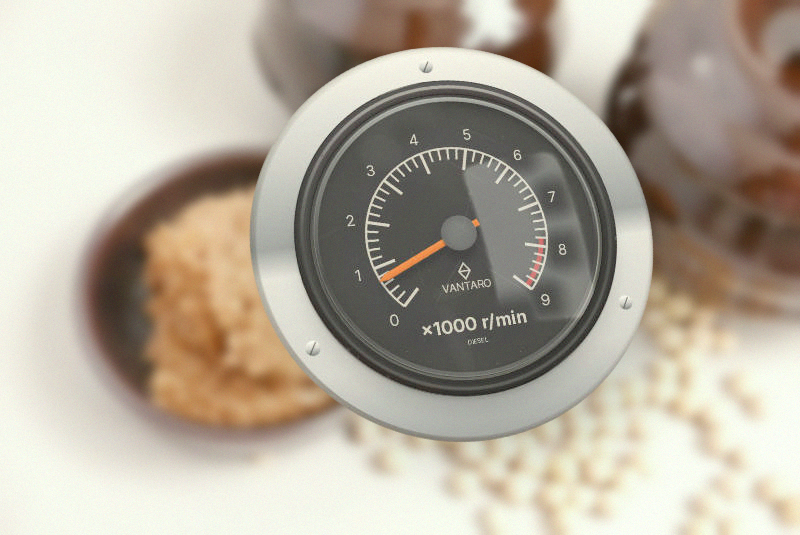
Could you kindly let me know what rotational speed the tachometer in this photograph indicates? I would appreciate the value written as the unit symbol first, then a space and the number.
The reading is rpm 700
